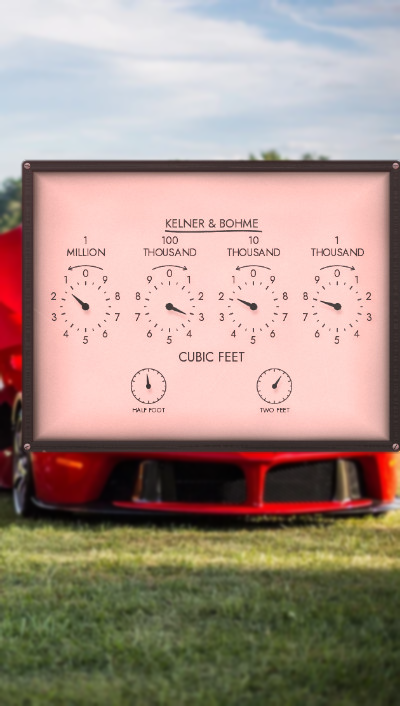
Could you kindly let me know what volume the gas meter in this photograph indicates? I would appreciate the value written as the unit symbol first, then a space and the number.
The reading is ft³ 131800
